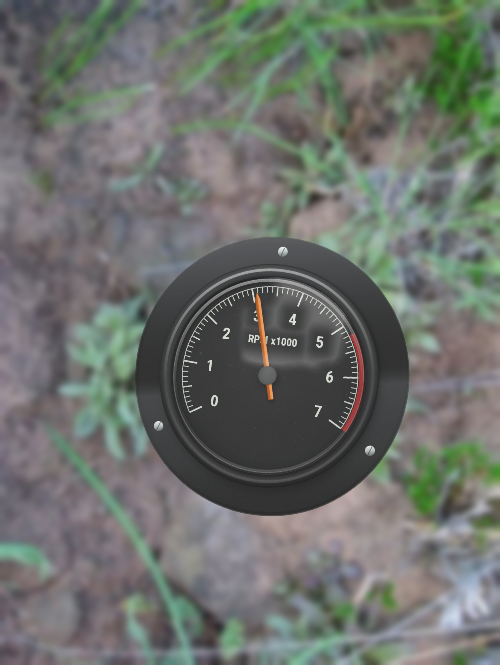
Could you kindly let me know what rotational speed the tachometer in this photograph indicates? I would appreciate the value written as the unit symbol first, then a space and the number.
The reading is rpm 3100
